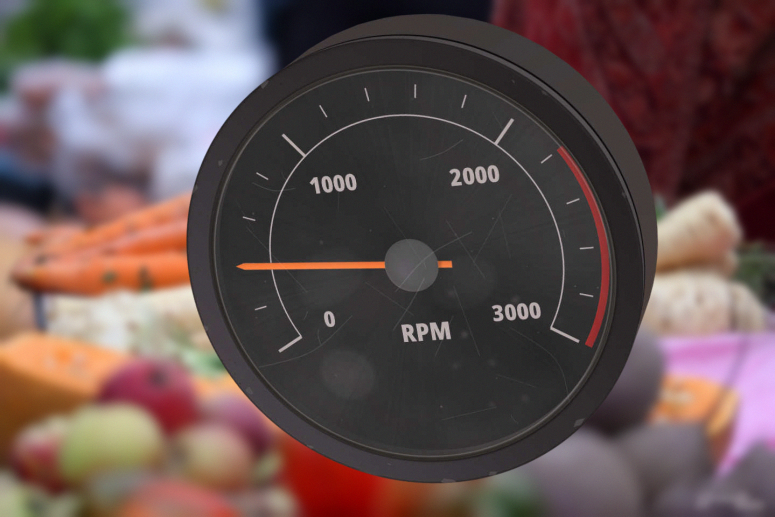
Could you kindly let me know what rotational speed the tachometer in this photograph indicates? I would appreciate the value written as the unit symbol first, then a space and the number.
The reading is rpm 400
